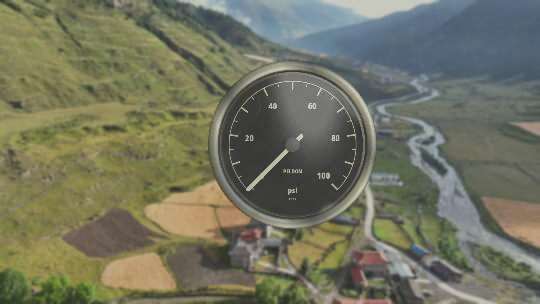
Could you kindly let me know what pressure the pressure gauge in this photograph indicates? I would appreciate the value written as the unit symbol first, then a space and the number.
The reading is psi 0
